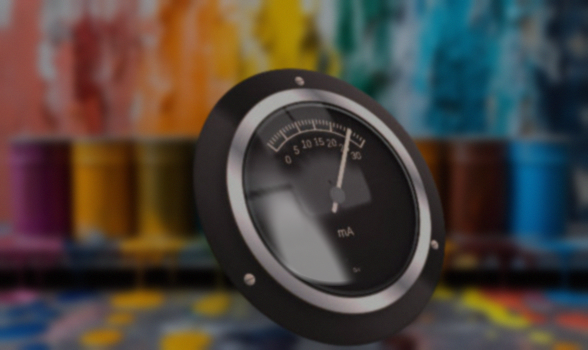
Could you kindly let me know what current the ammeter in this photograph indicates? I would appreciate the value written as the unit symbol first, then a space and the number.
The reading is mA 25
